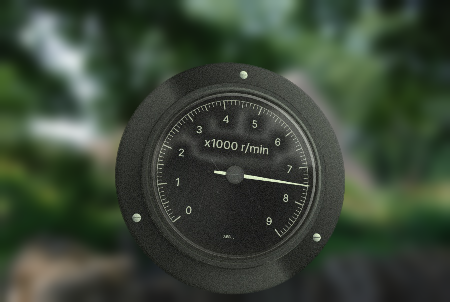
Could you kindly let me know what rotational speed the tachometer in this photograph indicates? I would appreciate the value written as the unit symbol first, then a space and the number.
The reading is rpm 7500
